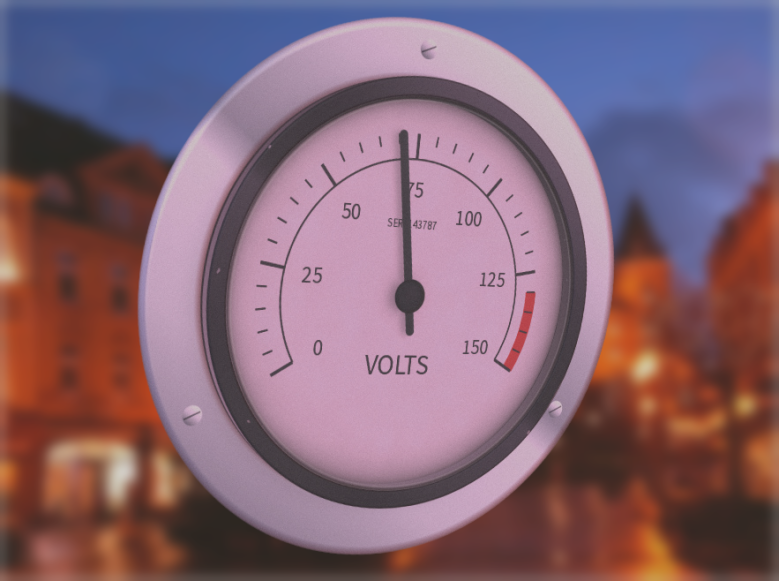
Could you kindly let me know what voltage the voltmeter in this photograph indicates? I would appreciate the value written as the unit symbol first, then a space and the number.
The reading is V 70
